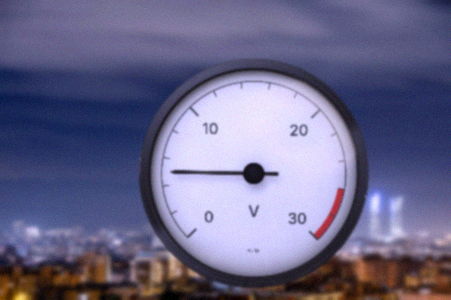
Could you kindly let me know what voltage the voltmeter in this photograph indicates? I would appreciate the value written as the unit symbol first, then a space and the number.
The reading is V 5
